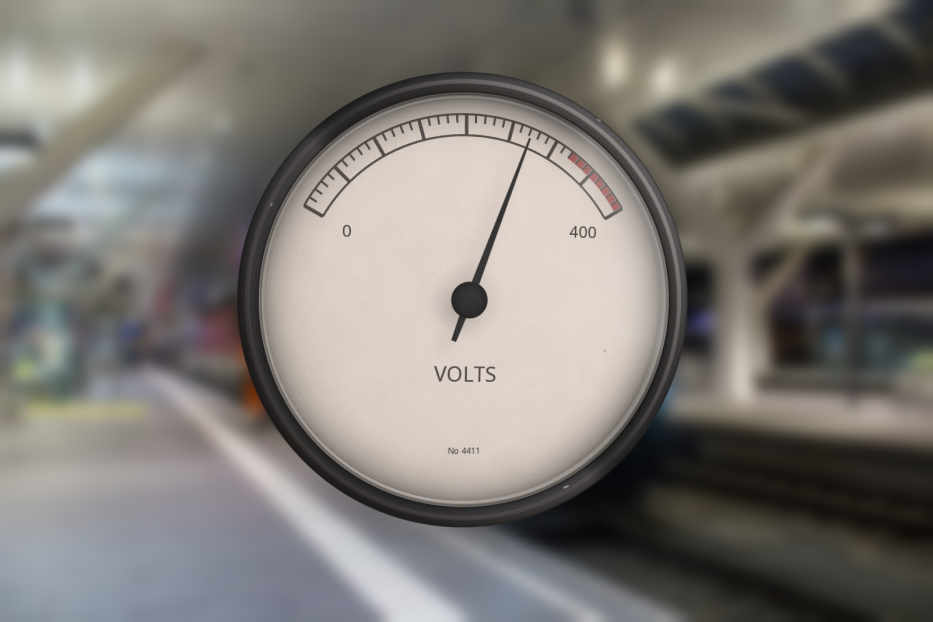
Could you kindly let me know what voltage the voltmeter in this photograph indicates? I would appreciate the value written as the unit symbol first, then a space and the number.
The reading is V 270
